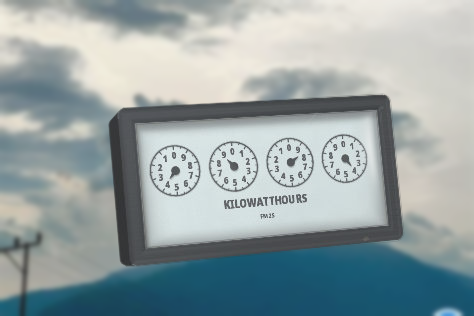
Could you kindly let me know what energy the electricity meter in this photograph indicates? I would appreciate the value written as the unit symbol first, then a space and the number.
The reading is kWh 3884
